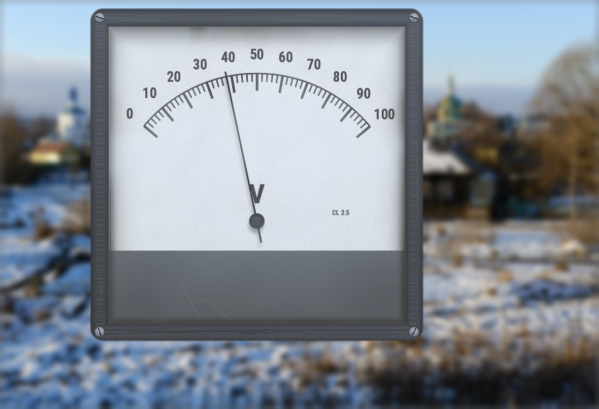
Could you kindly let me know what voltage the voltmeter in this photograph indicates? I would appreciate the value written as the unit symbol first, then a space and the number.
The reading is V 38
